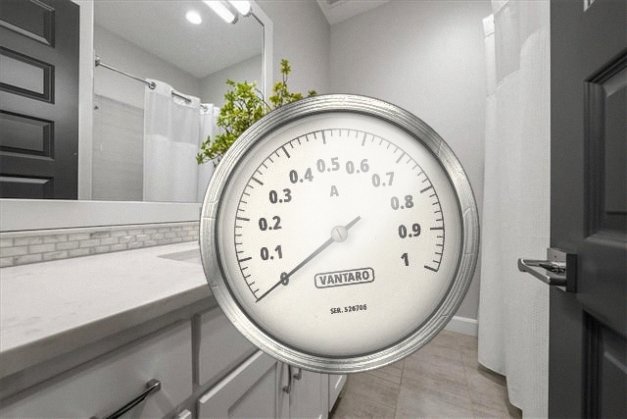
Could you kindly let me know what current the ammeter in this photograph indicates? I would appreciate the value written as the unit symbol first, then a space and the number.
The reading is A 0
